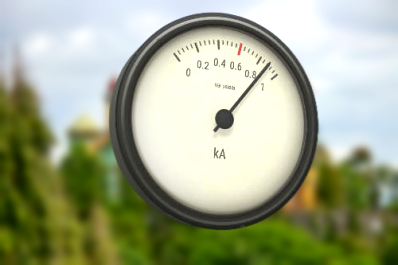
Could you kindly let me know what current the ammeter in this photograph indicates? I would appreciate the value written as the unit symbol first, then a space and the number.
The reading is kA 0.88
